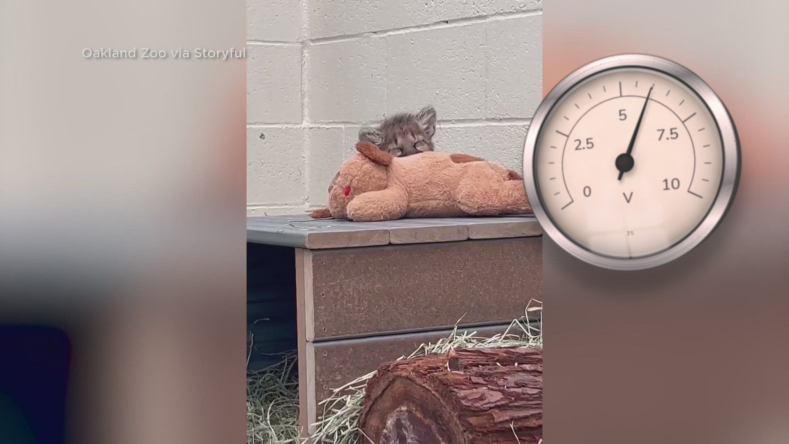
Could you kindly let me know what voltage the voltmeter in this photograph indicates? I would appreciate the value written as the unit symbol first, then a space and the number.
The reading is V 6
